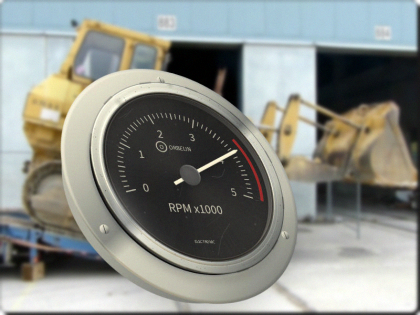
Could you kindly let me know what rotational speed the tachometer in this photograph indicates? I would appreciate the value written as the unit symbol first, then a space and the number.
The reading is rpm 4000
